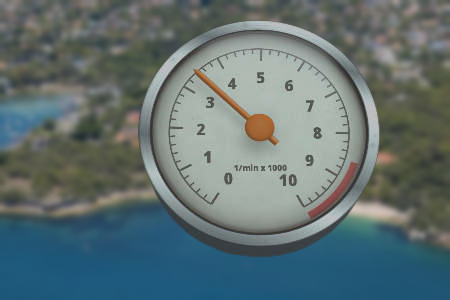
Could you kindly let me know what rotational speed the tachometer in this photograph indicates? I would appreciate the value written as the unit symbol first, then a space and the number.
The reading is rpm 3400
